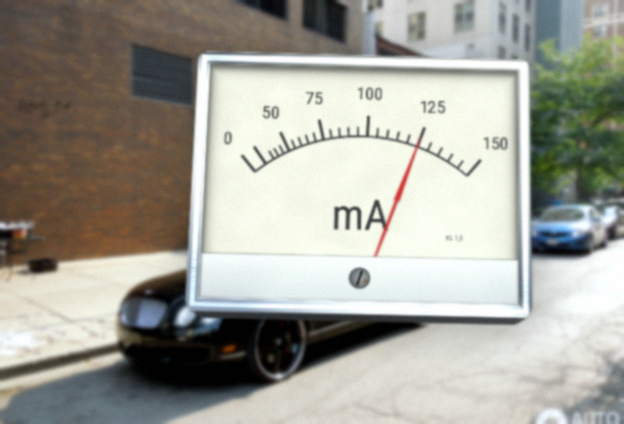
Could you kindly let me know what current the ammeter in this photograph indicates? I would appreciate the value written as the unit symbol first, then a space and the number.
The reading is mA 125
